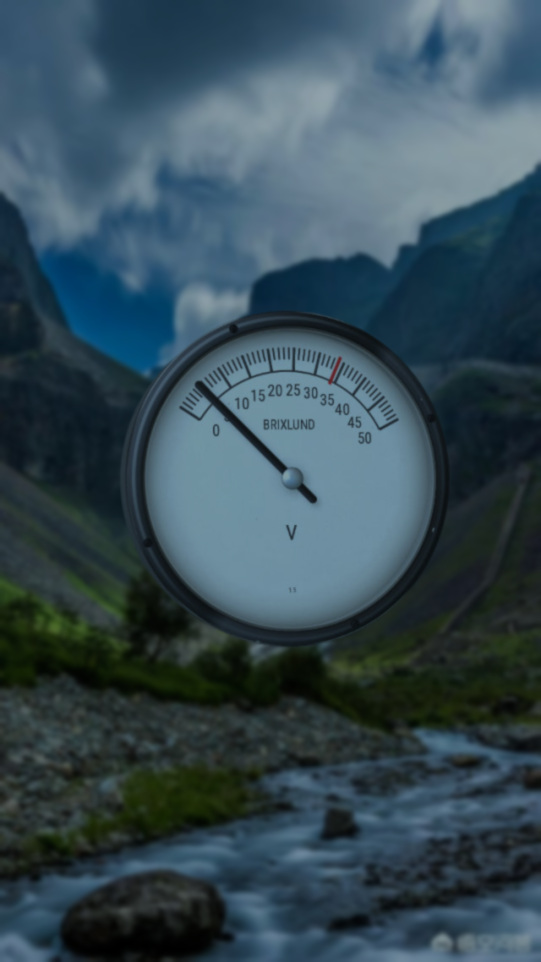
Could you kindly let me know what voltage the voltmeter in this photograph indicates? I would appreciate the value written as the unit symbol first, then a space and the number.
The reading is V 5
